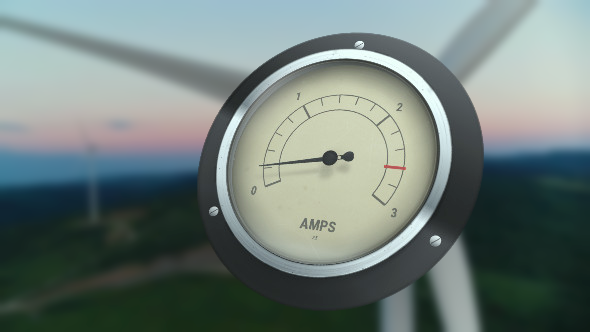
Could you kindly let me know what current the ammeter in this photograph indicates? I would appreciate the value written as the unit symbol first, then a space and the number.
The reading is A 0.2
